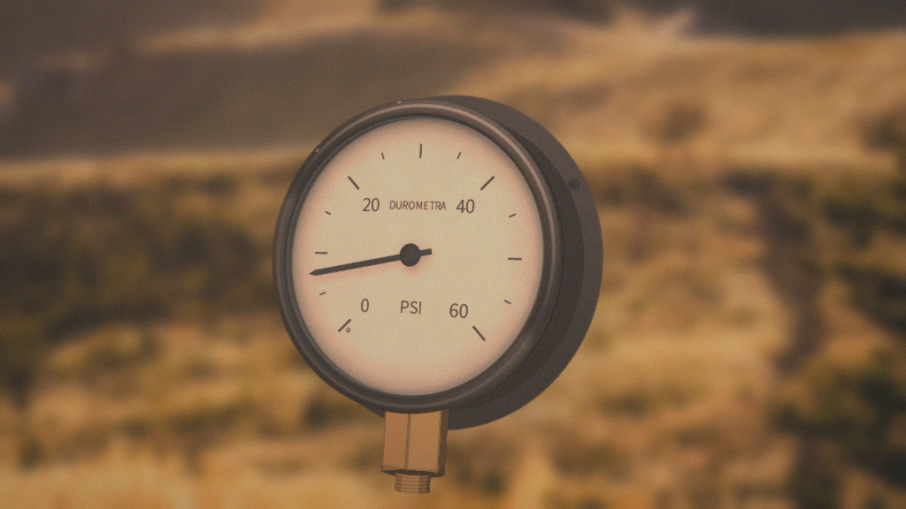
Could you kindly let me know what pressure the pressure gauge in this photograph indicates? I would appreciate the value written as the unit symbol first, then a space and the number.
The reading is psi 7.5
